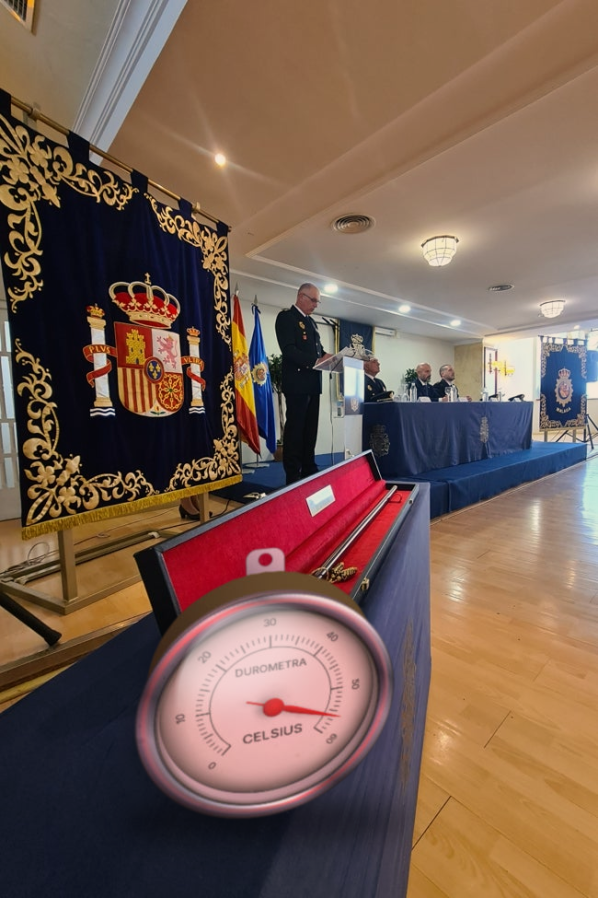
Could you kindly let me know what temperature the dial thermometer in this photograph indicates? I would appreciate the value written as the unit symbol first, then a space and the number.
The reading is °C 55
